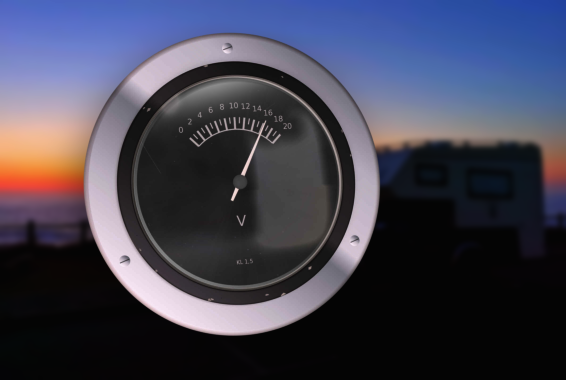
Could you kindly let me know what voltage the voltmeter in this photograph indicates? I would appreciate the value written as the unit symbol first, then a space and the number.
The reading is V 16
